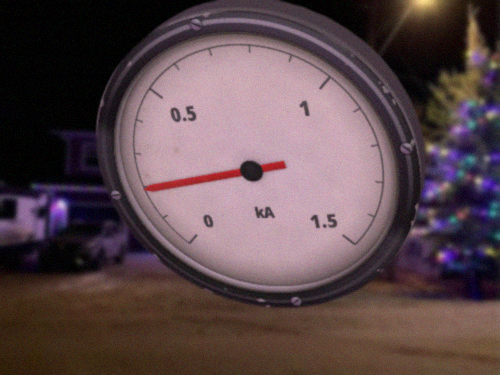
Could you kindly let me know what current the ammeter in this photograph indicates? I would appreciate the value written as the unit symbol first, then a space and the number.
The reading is kA 0.2
